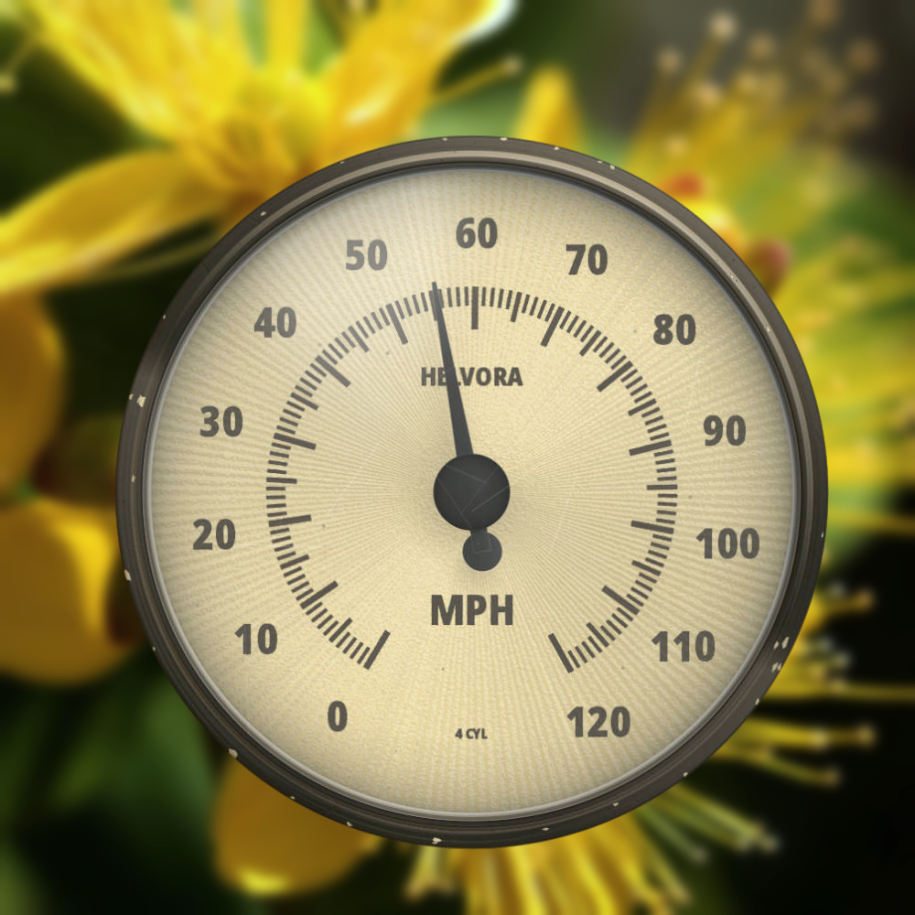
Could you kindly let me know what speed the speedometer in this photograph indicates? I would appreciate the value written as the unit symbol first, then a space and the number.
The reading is mph 55.5
